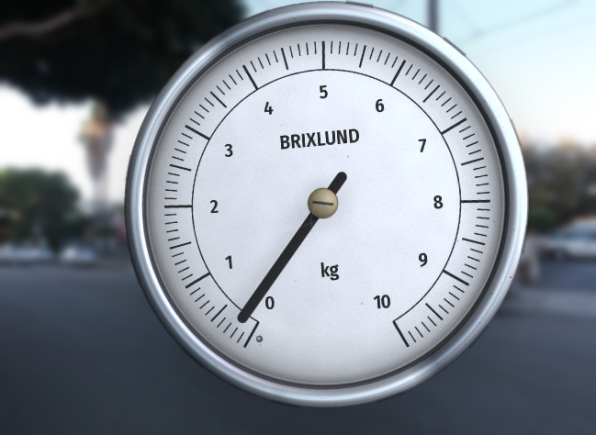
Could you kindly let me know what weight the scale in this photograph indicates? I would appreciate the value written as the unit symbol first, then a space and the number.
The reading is kg 0.2
